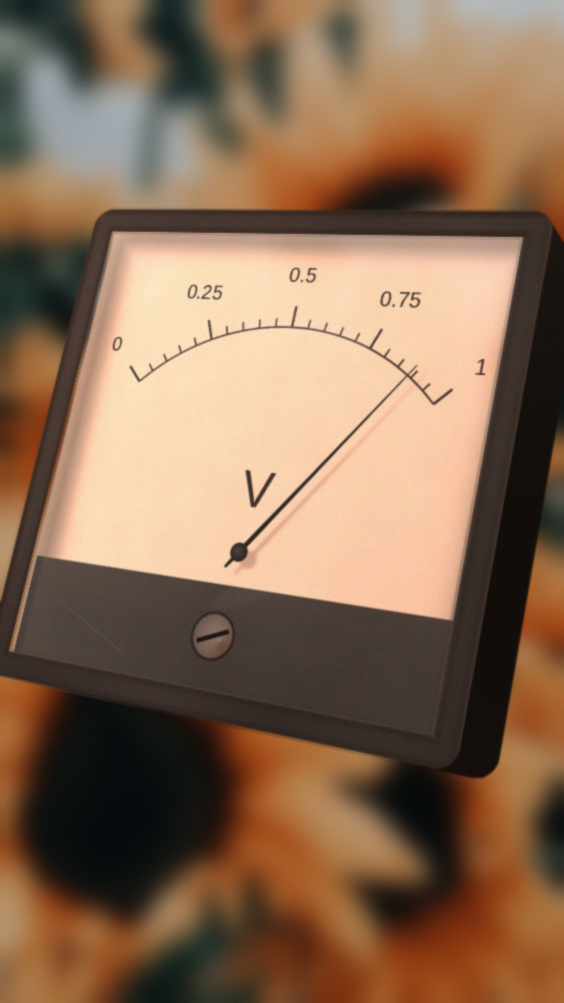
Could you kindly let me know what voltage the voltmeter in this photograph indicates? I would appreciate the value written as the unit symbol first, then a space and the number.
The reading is V 0.9
